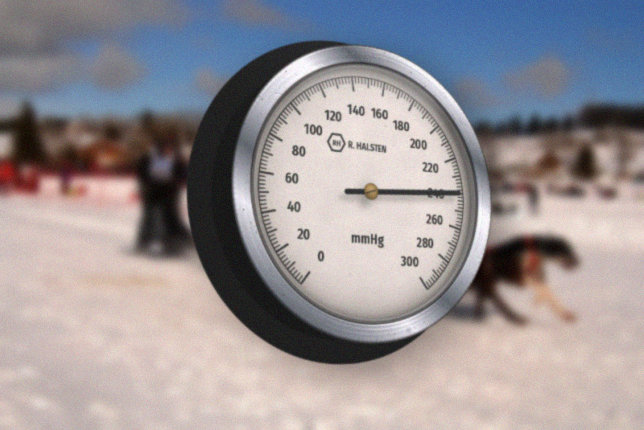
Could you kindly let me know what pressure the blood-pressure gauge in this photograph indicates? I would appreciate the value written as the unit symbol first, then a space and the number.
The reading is mmHg 240
